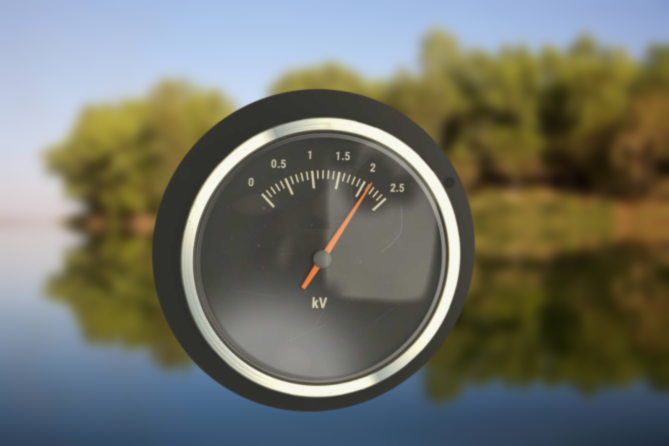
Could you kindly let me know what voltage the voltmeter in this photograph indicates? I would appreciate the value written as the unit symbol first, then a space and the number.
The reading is kV 2.1
